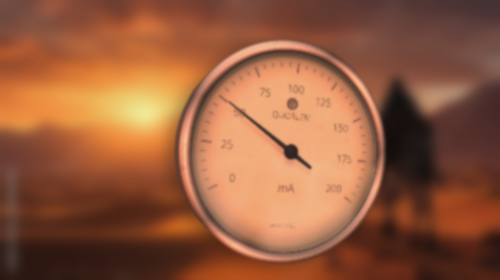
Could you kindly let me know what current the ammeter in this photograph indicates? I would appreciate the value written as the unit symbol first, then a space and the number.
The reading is mA 50
